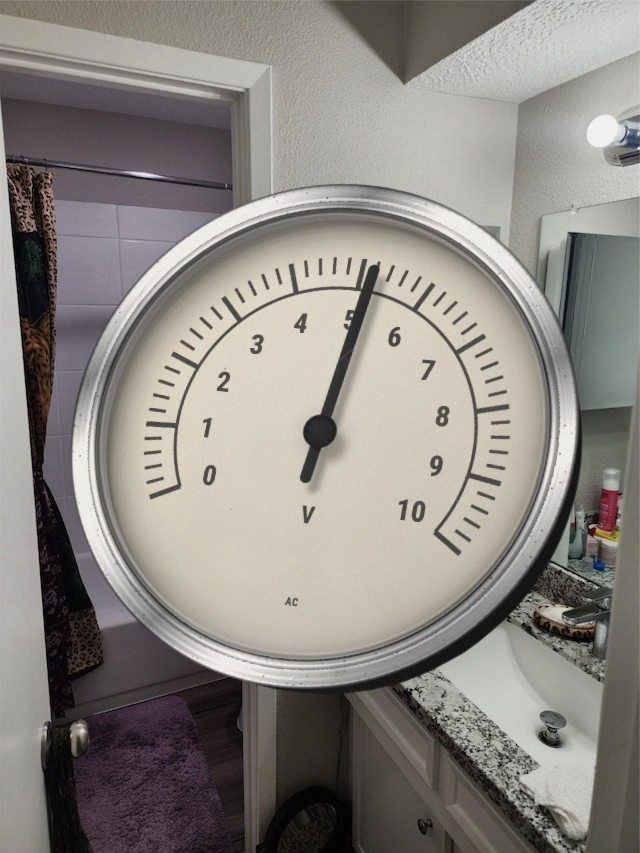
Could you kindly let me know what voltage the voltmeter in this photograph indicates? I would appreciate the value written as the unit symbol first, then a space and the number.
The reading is V 5.2
